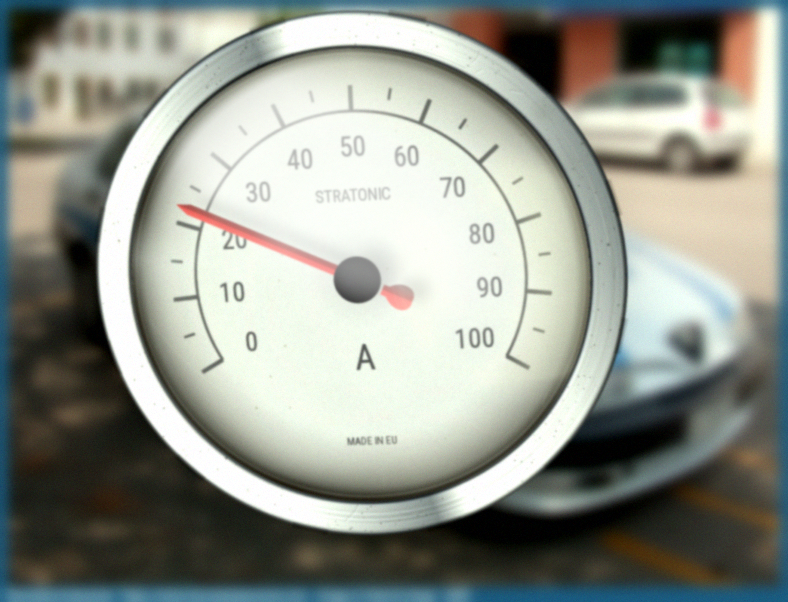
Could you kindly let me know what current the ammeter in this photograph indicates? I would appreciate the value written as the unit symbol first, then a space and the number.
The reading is A 22.5
